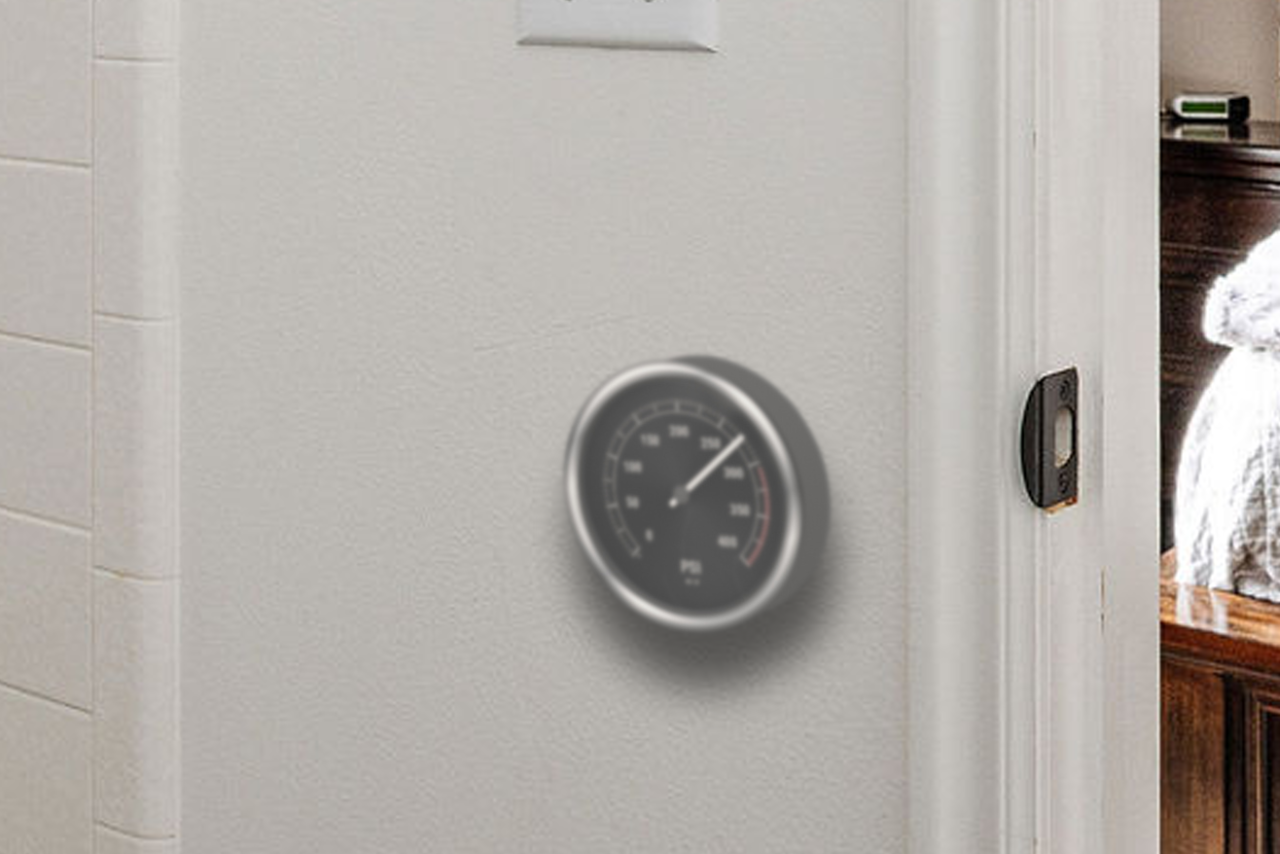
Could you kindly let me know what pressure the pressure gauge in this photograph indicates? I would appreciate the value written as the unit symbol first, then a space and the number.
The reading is psi 275
